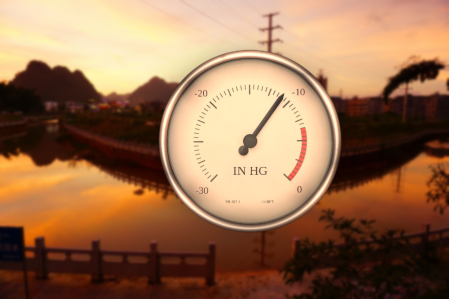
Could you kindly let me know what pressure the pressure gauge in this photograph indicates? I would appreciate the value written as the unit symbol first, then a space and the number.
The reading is inHg -11
